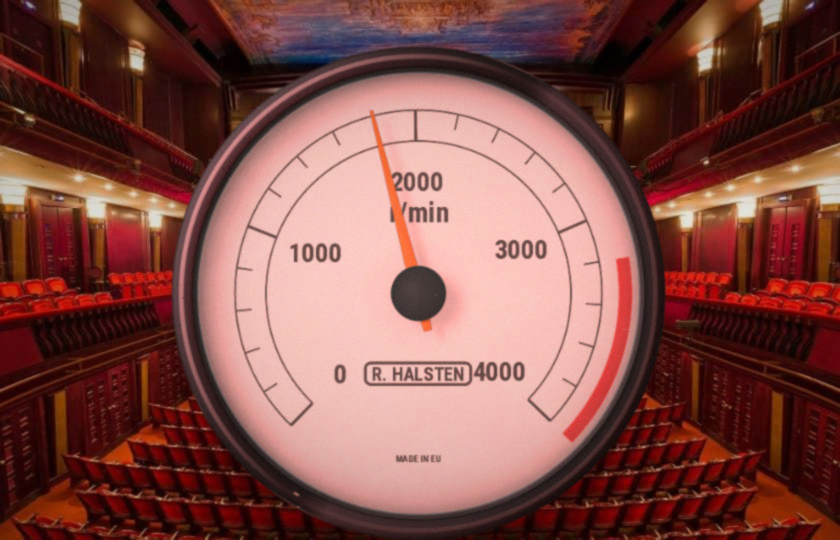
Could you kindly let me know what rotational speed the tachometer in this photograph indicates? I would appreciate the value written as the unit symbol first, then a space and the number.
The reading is rpm 1800
